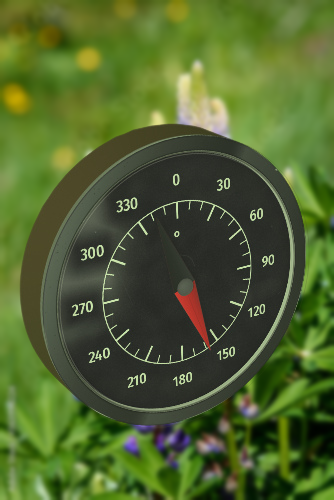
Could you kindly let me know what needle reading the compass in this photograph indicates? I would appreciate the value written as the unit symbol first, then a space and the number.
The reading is ° 160
